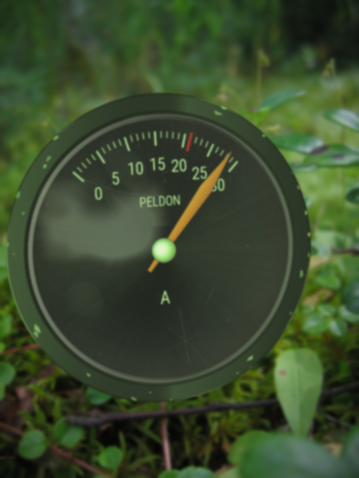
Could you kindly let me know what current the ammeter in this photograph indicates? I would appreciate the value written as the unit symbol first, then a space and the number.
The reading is A 28
